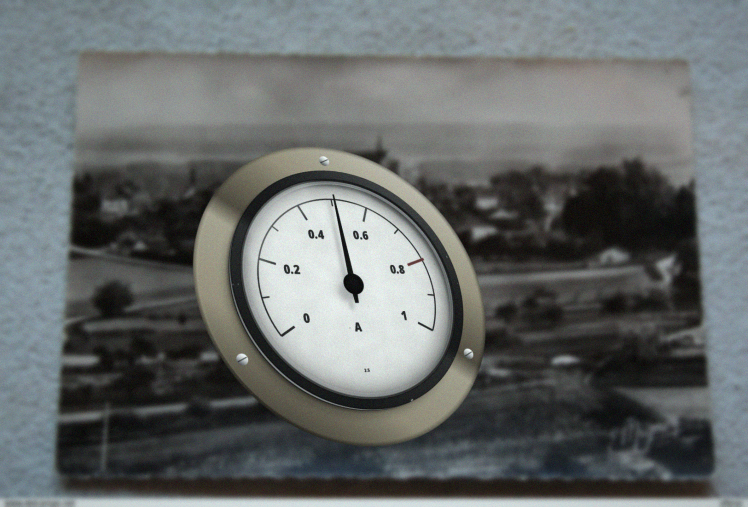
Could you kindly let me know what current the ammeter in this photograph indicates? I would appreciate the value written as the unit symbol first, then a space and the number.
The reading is A 0.5
